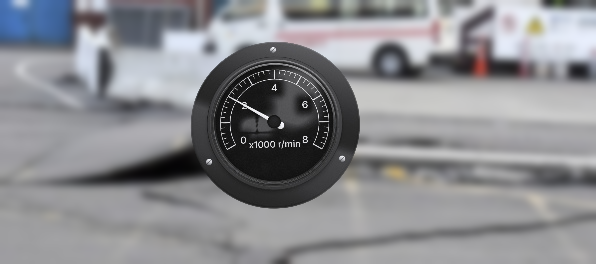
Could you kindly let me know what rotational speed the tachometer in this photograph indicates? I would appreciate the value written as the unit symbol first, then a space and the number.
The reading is rpm 2000
